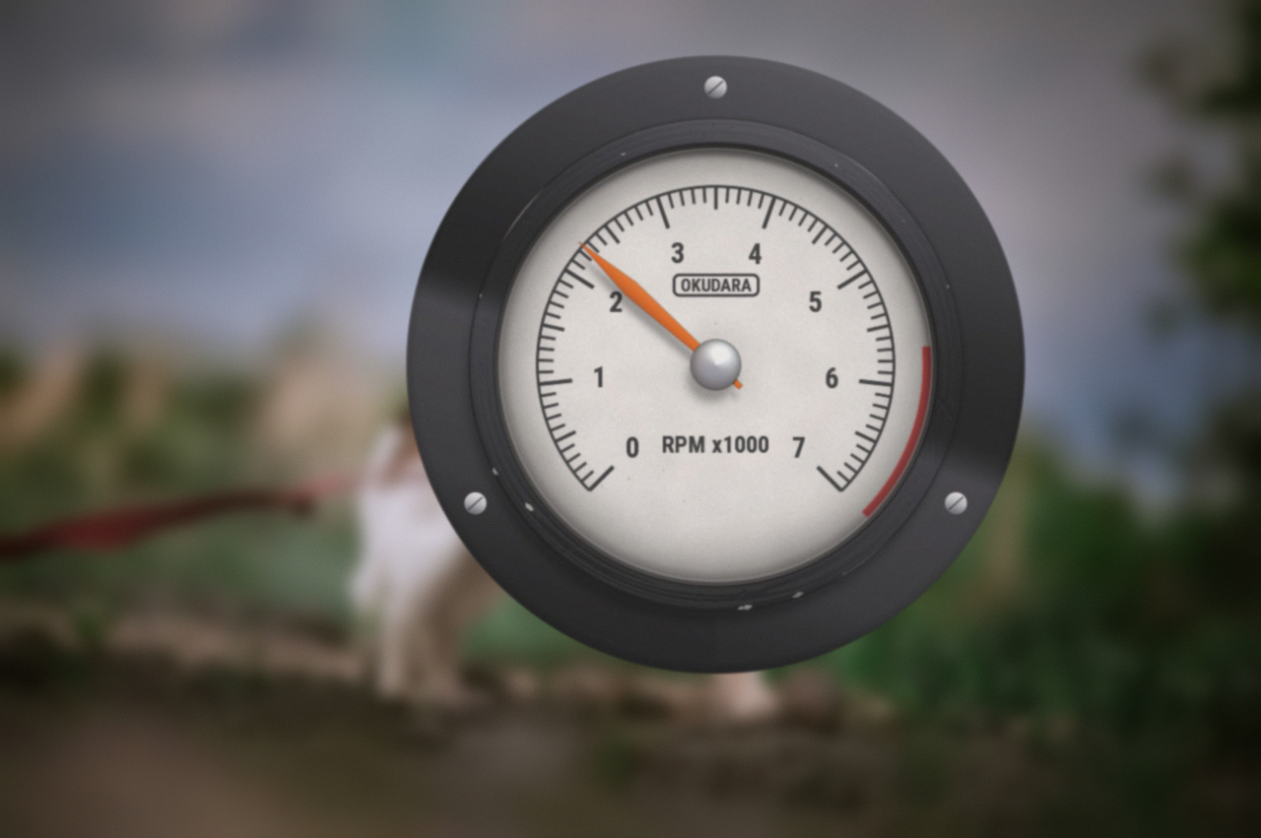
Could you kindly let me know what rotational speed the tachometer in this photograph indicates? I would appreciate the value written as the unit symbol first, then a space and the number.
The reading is rpm 2250
